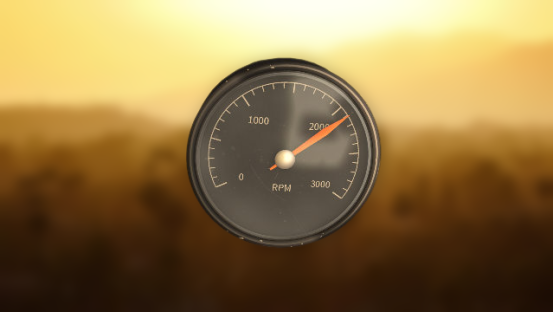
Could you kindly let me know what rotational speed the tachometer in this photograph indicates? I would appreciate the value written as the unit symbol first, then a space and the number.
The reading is rpm 2100
